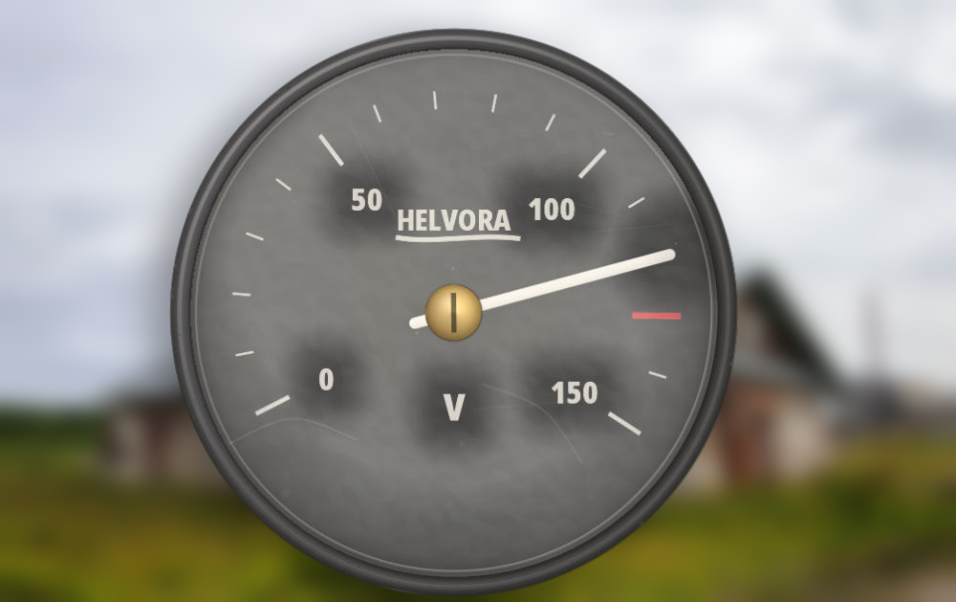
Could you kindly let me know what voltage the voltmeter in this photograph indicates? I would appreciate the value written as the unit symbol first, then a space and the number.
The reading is V 120
